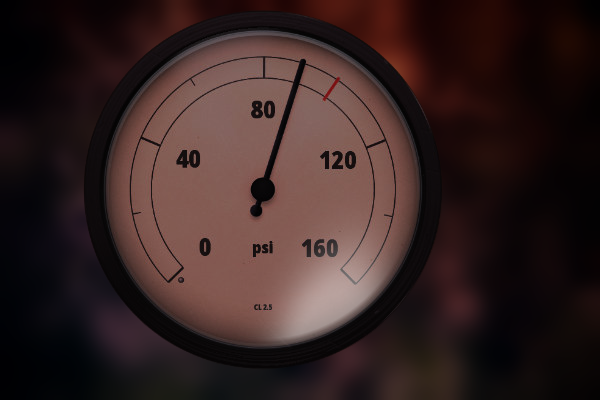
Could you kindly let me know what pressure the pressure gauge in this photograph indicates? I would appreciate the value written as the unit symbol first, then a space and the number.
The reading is psi 90
